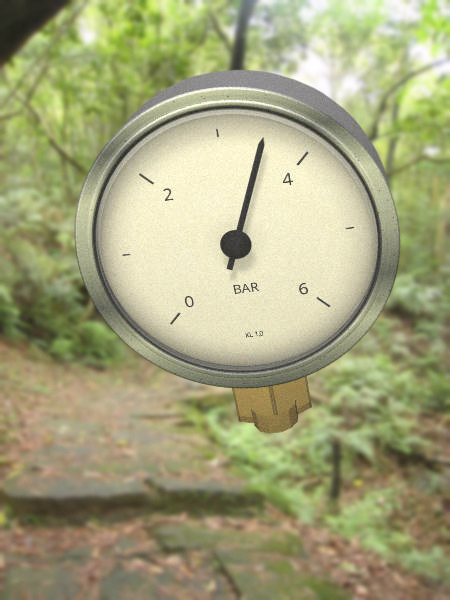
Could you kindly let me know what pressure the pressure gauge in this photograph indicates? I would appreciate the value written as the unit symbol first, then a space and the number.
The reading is bar 3.5
